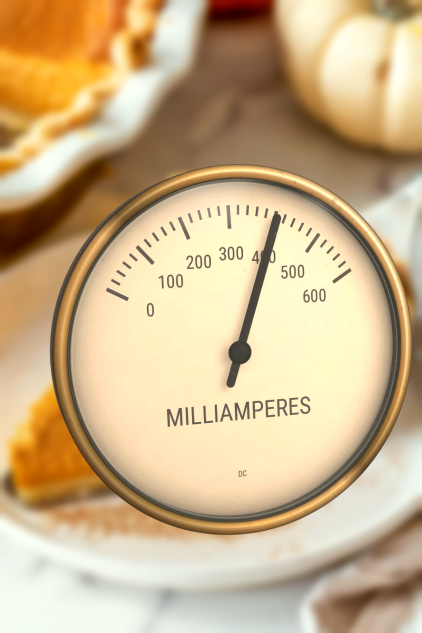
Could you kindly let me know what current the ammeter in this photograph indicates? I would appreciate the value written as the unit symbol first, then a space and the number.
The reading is mA 400
